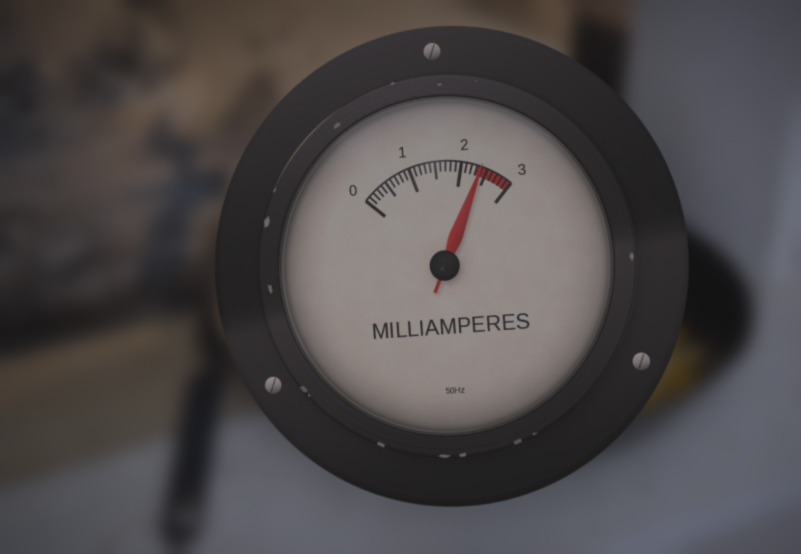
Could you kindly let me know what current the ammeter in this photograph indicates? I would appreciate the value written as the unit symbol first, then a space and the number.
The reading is mA 2.4
